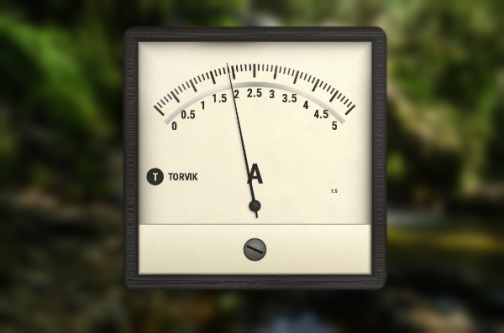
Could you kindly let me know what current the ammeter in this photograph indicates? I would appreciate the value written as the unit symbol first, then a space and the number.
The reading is A 1.9
